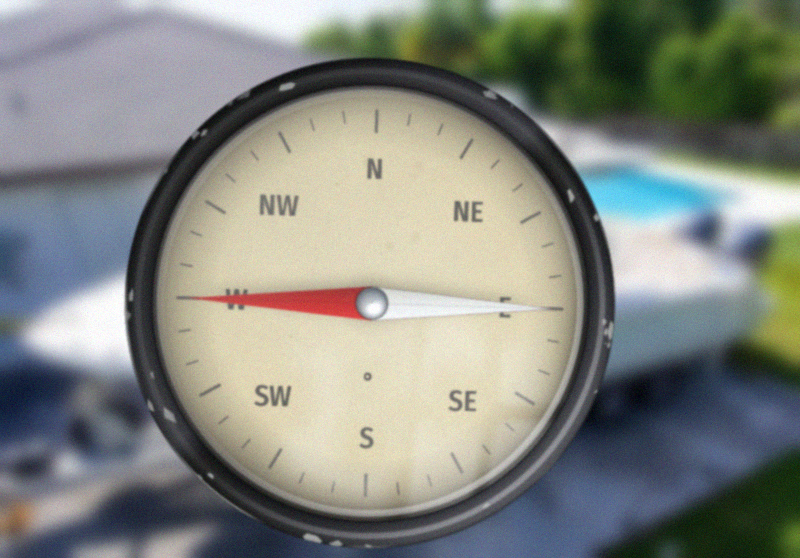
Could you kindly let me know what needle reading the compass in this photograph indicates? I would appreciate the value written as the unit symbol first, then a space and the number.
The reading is ° 270
